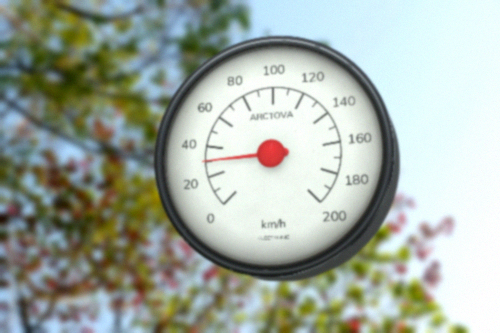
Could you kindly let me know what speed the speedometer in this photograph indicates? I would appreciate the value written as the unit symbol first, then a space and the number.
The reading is km/h 30
